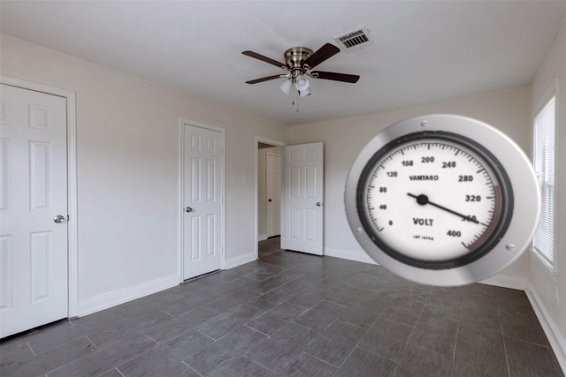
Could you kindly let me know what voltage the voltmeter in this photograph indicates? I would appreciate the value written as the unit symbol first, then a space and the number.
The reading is V 360
